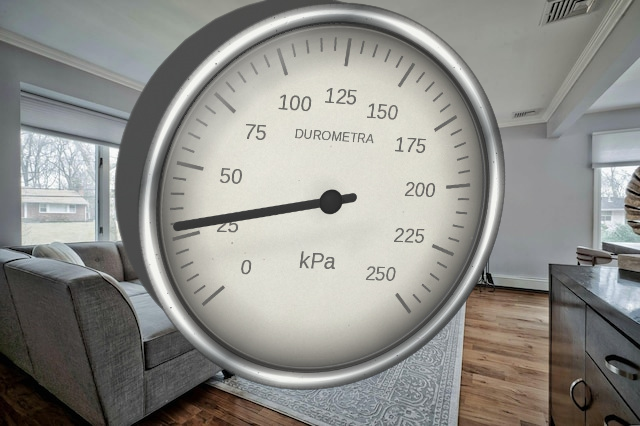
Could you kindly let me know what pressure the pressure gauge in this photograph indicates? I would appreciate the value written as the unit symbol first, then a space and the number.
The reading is kPa 30
